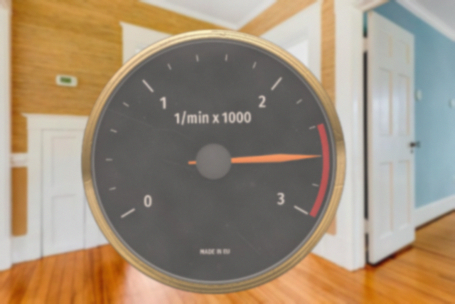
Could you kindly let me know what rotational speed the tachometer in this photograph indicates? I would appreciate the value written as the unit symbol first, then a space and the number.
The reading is rpm 2600
